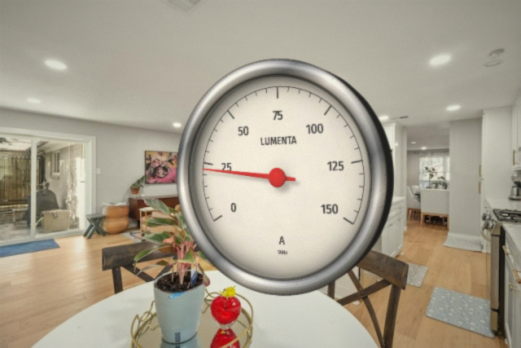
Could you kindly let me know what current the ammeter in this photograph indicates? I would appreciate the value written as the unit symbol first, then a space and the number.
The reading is A 22.5
